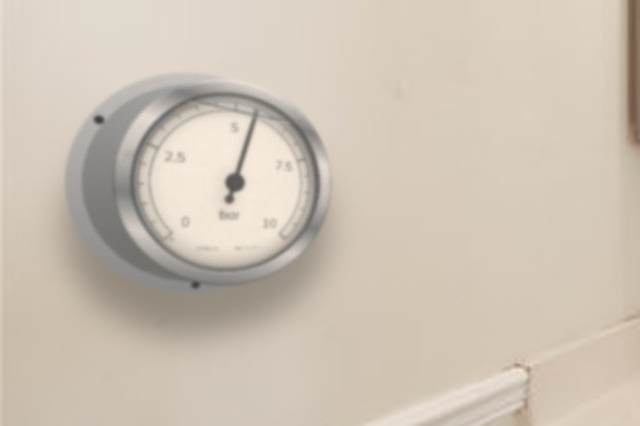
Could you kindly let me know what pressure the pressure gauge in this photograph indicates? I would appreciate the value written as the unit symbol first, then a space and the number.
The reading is bar 5.5
